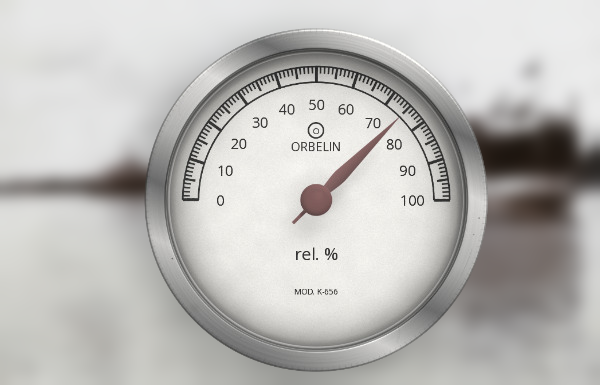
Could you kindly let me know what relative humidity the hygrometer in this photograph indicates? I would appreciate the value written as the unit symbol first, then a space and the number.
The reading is % 75
